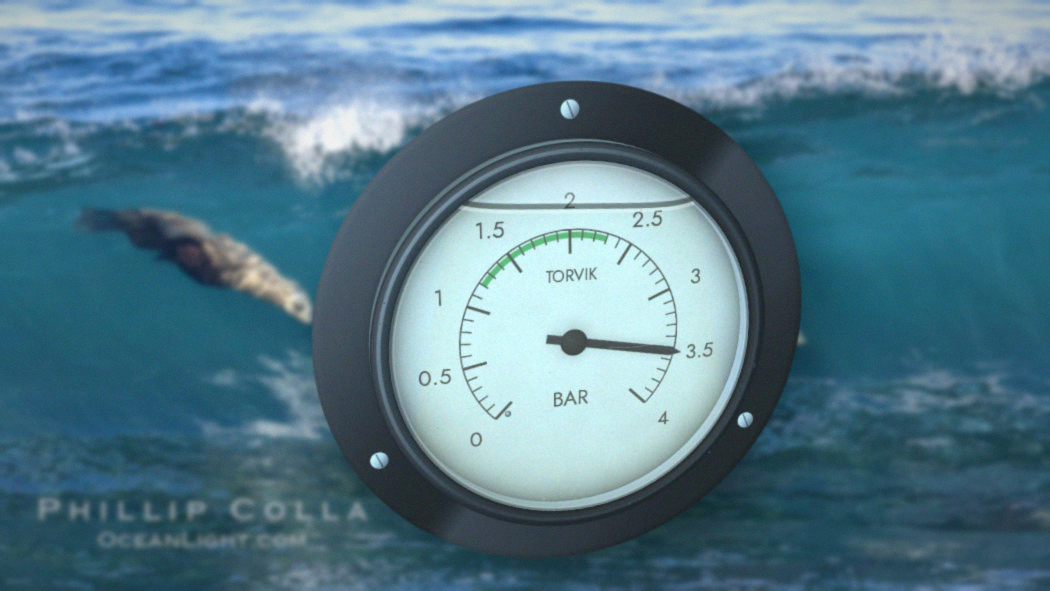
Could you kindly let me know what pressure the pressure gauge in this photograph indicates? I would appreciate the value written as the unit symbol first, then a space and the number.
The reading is bar 3.5
